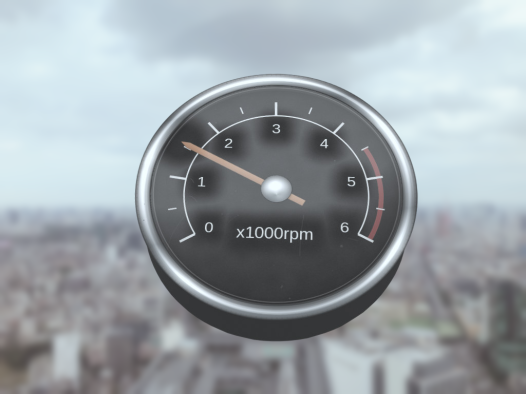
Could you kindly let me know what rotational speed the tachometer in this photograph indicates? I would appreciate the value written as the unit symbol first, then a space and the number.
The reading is rpm 1500
